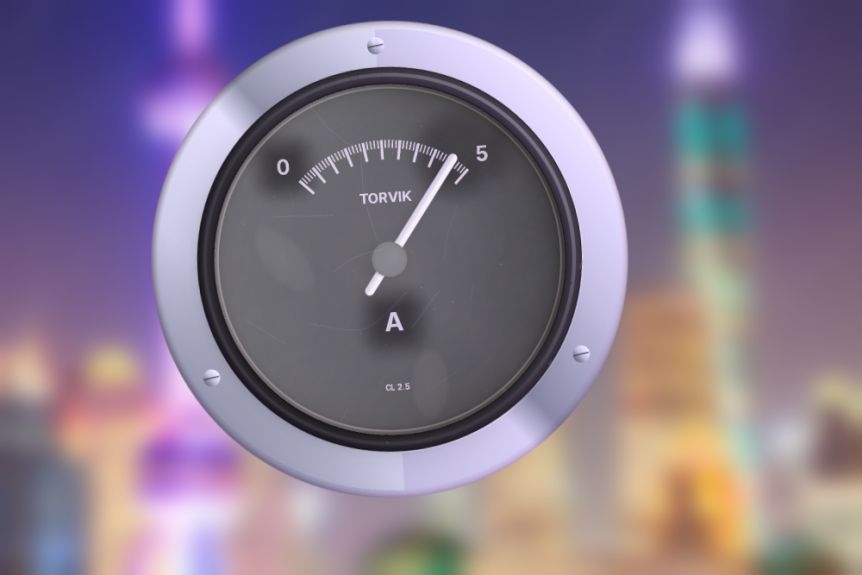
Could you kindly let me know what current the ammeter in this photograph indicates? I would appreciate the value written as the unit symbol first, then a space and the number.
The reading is A 4.5
